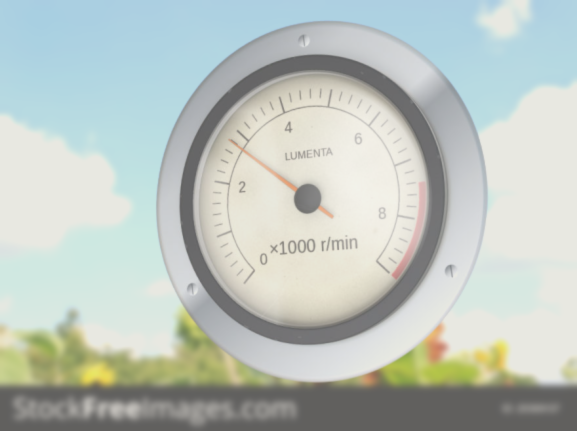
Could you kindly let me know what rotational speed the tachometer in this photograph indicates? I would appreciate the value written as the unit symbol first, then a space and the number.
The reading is rpm 2800
